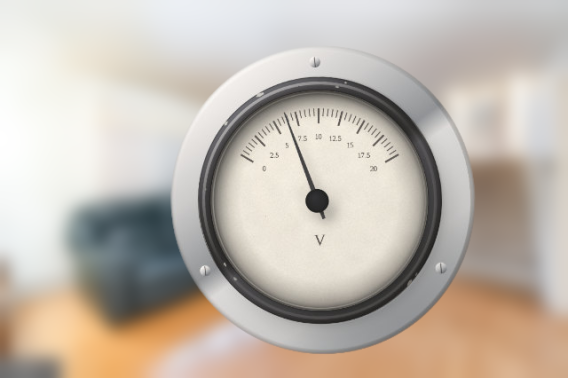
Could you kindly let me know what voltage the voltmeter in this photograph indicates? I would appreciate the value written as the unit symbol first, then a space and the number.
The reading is V 6.5
